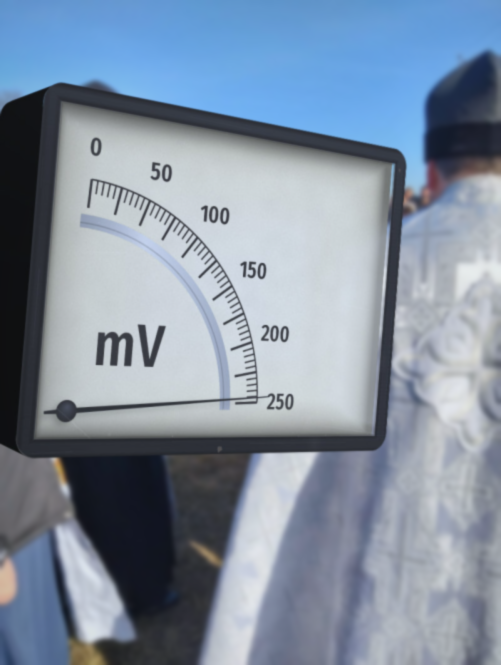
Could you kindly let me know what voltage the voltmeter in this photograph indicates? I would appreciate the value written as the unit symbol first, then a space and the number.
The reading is mV 245
